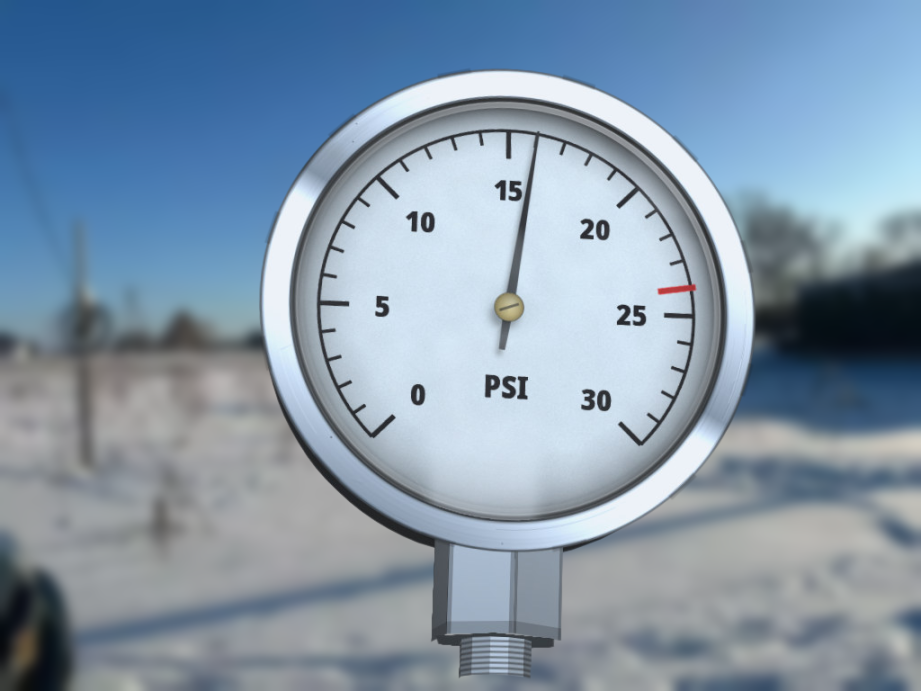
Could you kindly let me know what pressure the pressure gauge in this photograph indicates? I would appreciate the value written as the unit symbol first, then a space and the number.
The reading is psi 16
